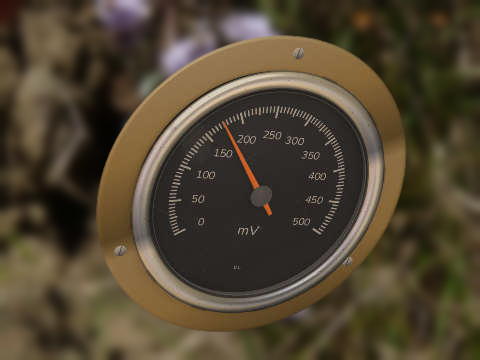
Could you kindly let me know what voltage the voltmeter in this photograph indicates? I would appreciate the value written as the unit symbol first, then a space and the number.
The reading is mV 175
